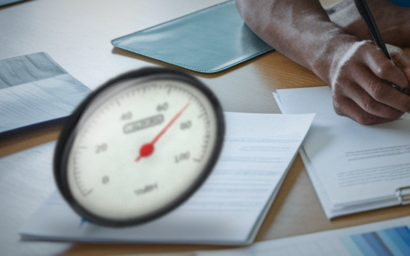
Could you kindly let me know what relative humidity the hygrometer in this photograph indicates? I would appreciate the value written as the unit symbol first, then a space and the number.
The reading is % 70
